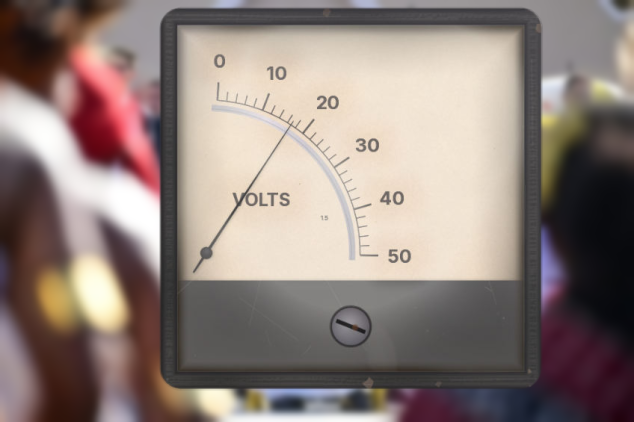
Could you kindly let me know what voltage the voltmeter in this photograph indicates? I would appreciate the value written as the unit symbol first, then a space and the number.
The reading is V 17
